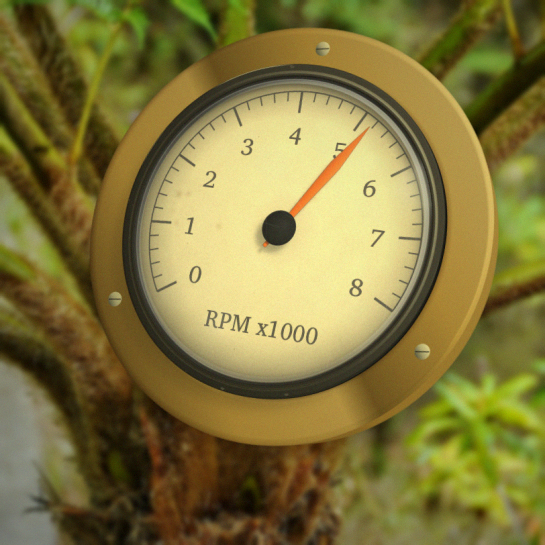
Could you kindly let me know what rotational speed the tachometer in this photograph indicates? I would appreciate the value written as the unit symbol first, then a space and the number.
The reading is rpm 5200
